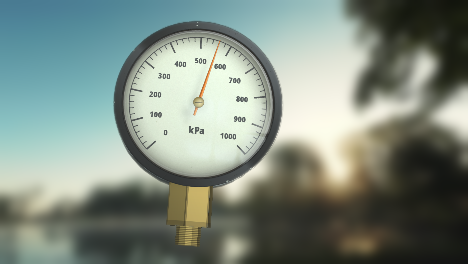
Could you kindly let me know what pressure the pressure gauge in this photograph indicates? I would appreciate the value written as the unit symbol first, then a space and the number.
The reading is kPa 560
